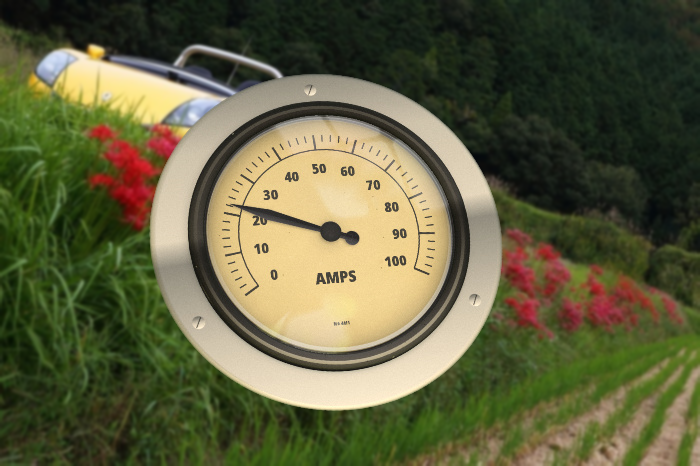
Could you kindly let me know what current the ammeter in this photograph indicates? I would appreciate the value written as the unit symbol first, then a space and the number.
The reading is A 22
